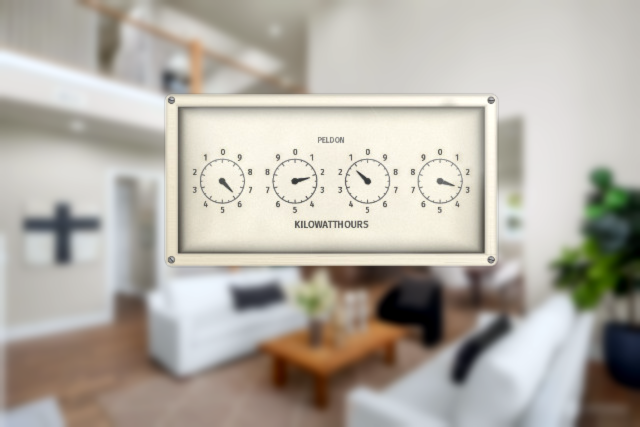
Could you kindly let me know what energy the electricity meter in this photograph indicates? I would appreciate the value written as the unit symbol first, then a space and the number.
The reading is kWh 6213
